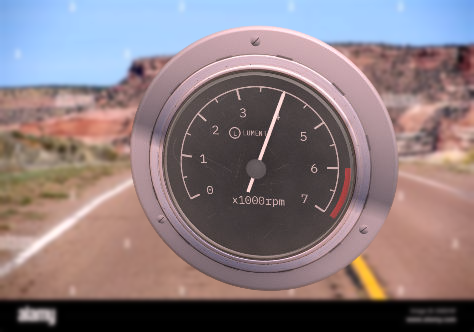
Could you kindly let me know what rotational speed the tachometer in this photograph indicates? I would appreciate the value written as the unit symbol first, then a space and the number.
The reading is rpm 4000
